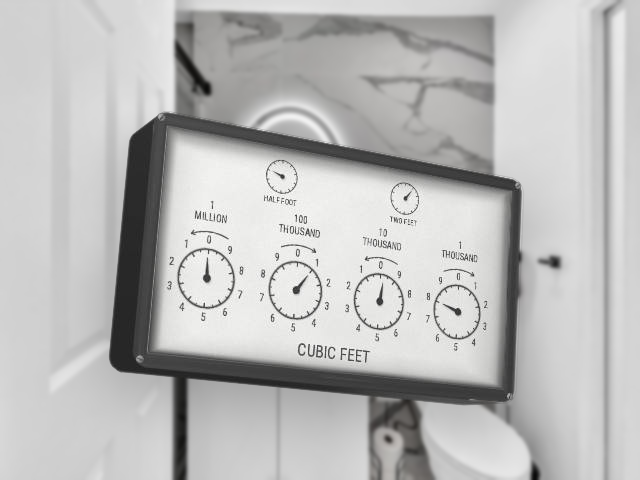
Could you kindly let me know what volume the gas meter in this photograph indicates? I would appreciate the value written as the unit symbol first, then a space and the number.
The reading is ft³ 9800
